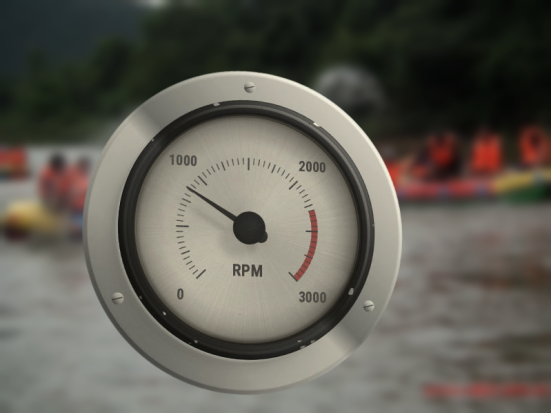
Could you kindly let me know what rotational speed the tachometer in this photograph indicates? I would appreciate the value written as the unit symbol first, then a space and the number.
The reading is rpm 850
